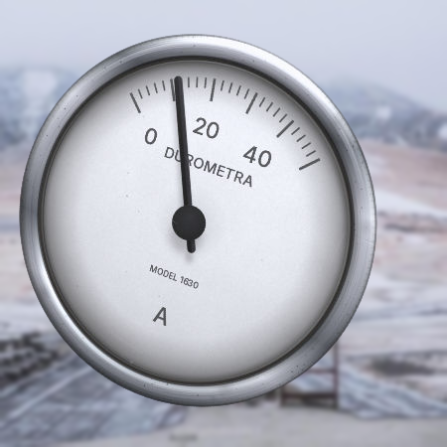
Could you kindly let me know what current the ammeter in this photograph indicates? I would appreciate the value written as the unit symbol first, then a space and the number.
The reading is A 12
